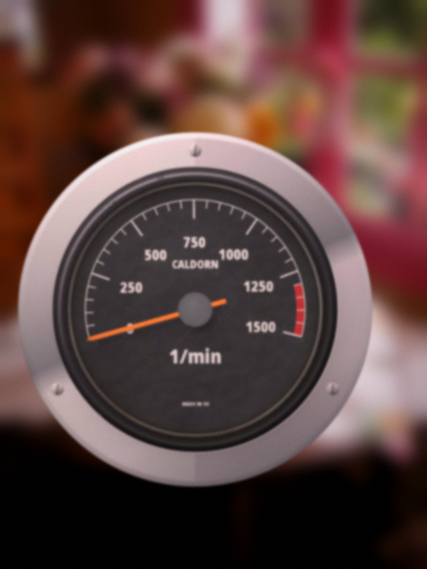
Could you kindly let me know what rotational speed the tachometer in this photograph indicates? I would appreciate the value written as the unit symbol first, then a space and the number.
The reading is rpm 0
